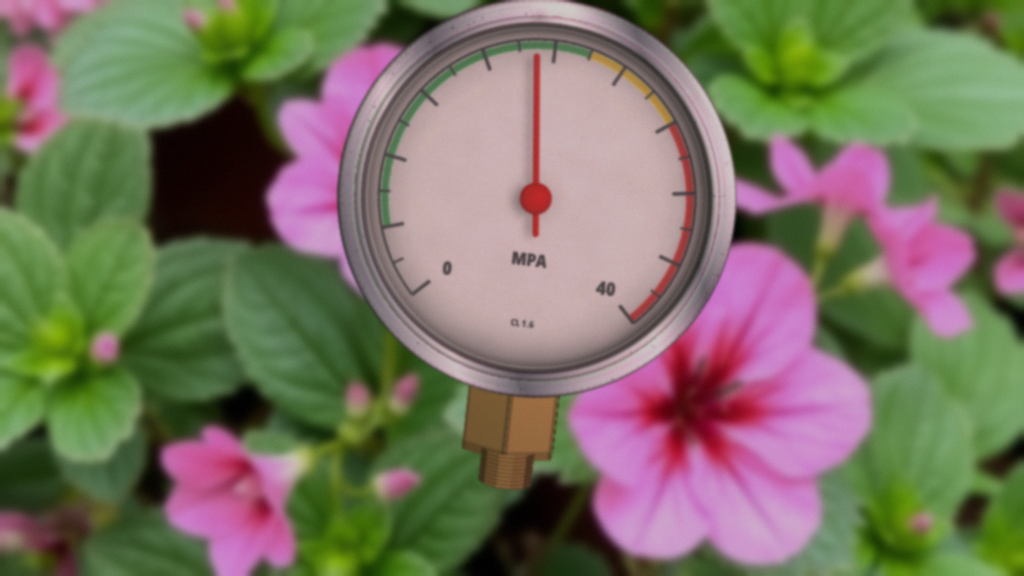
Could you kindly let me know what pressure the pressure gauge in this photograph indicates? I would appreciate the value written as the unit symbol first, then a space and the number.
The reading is MPa 19
